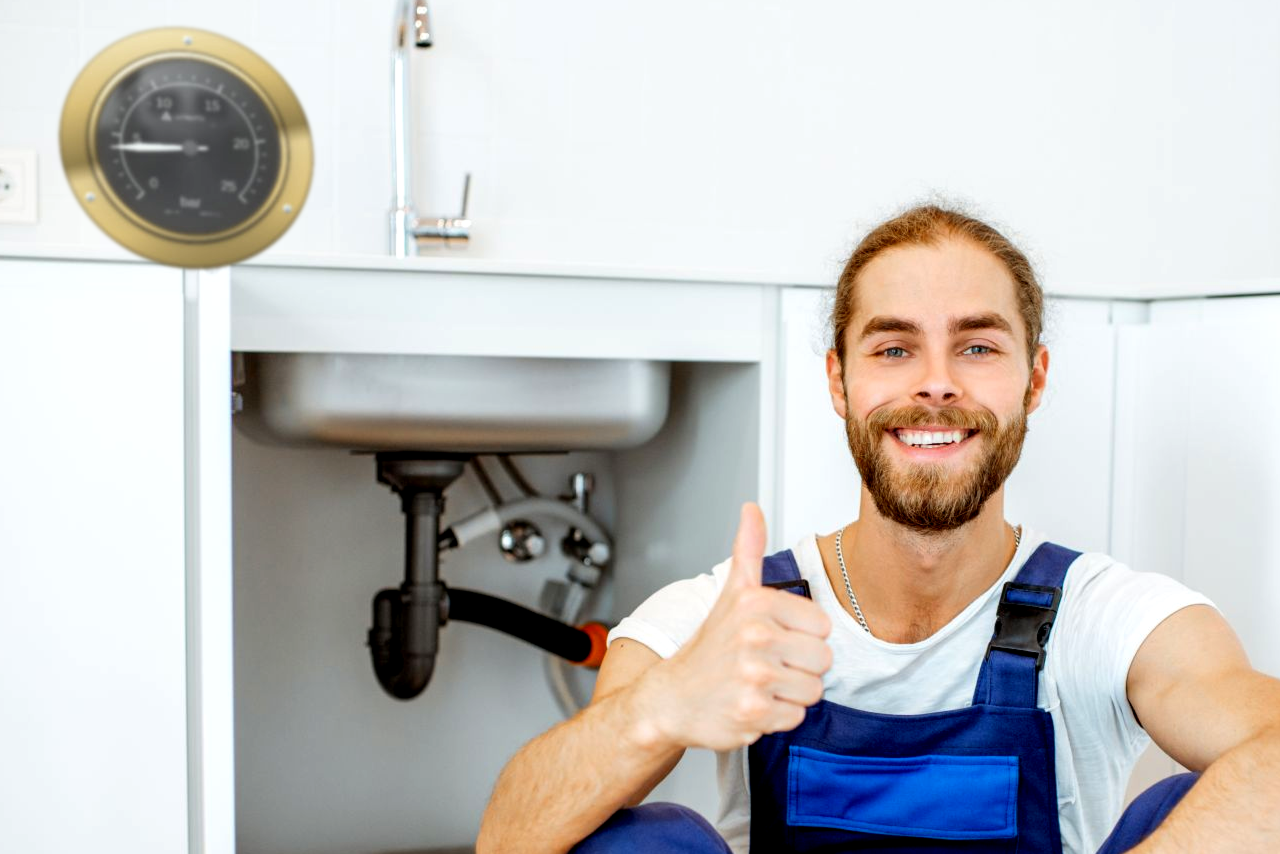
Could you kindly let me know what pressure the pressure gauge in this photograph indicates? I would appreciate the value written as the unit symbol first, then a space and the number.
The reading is bar 4
